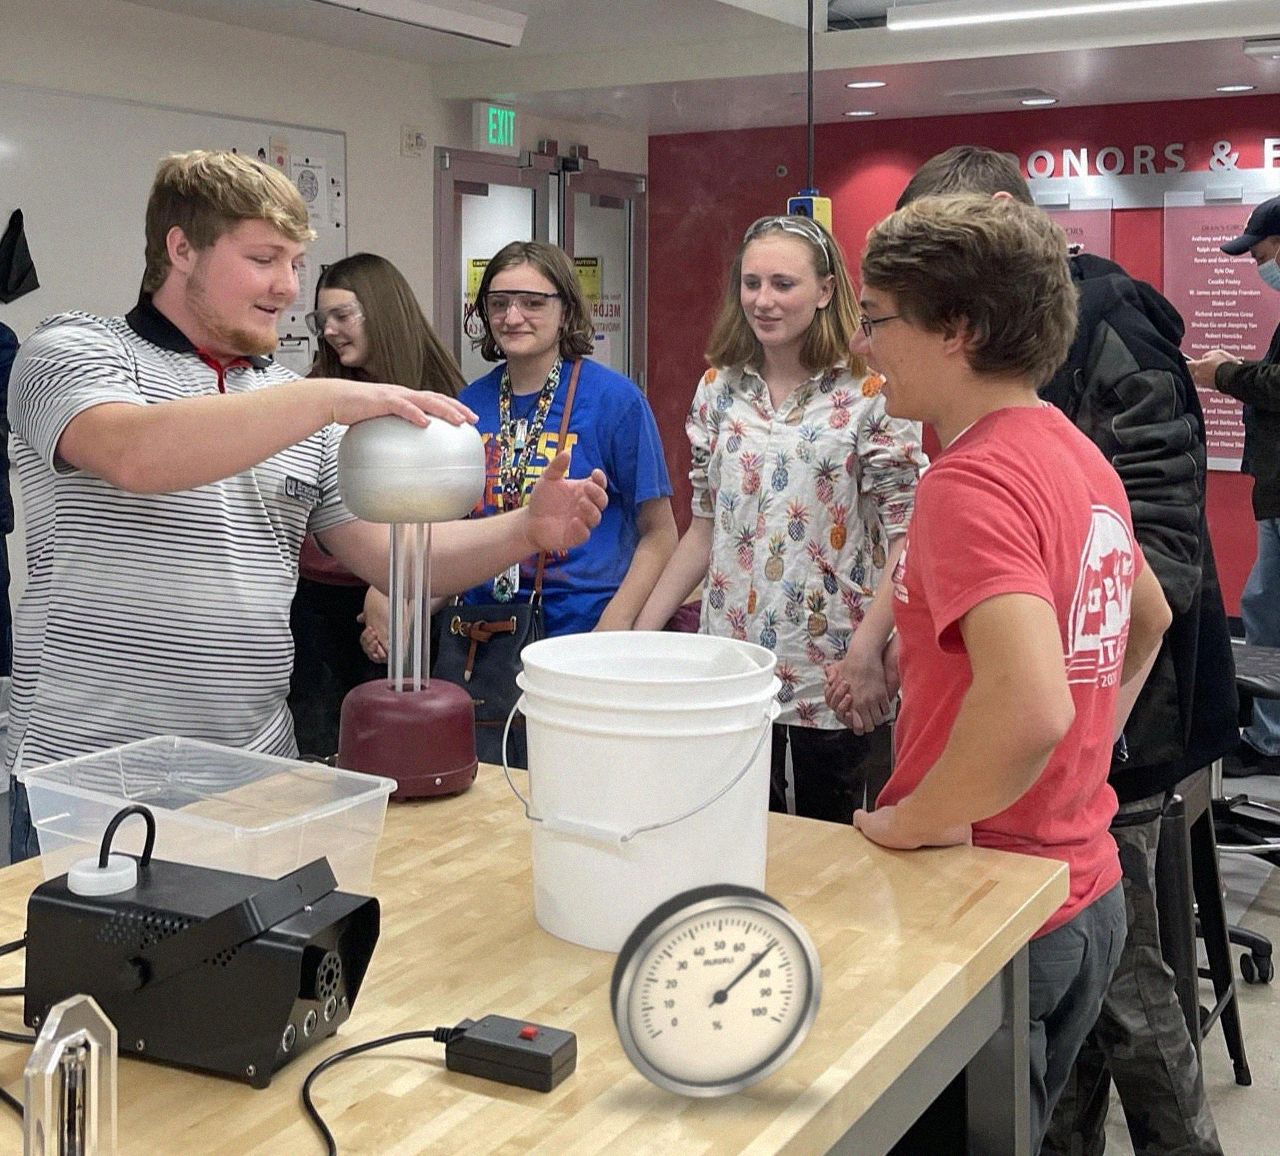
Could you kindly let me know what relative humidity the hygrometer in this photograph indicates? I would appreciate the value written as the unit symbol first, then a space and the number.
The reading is % 70
